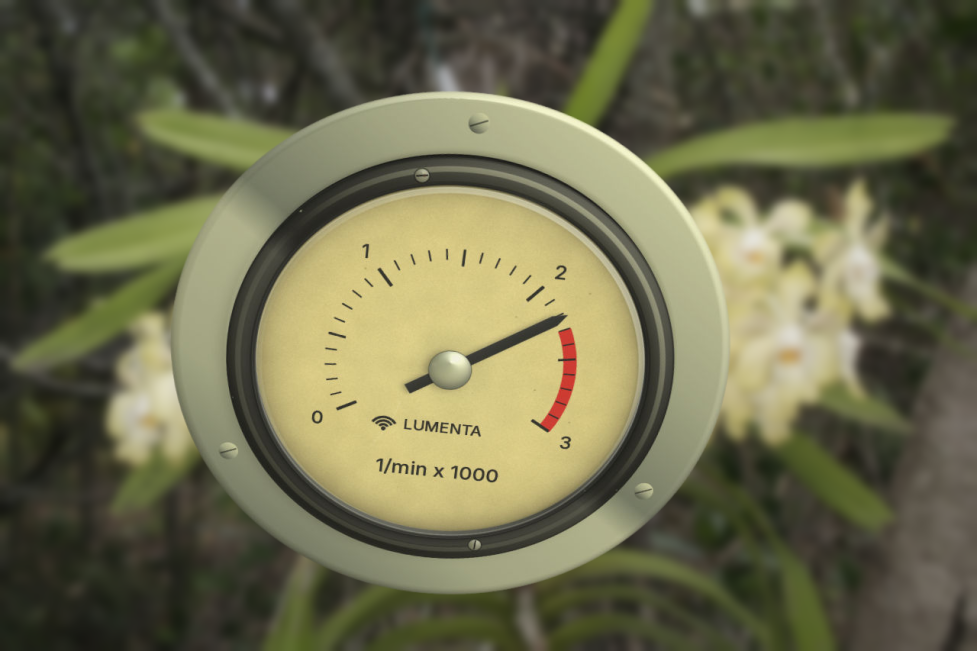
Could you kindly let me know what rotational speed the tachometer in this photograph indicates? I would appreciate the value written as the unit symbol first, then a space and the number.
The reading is rpm 2200
